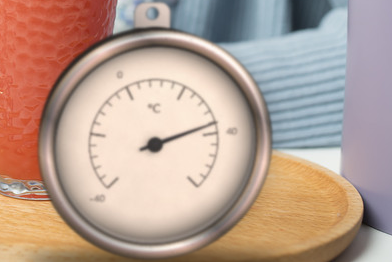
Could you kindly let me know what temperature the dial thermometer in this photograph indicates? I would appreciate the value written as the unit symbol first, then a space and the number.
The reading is °C 36
